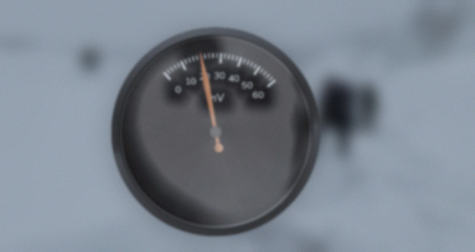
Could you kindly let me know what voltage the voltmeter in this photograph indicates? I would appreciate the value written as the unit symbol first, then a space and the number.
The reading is mV 20
